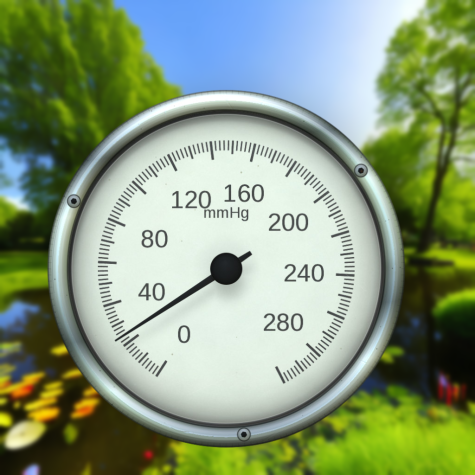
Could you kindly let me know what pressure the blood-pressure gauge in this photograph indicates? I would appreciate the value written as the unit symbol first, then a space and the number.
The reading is mmHg 24
